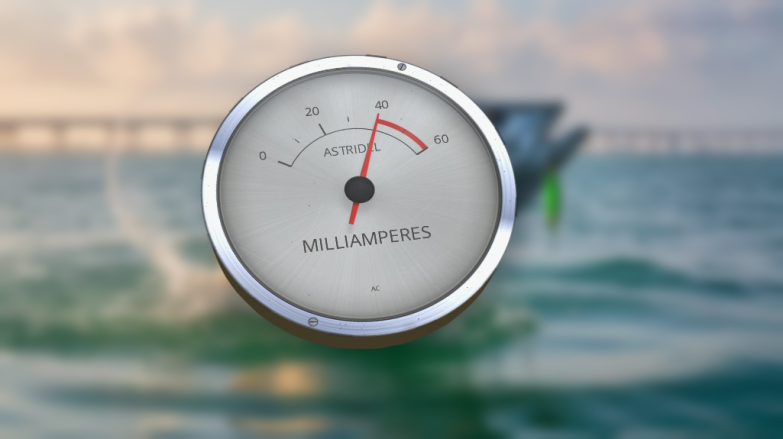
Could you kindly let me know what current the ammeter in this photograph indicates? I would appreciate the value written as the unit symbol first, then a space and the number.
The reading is mA 40
